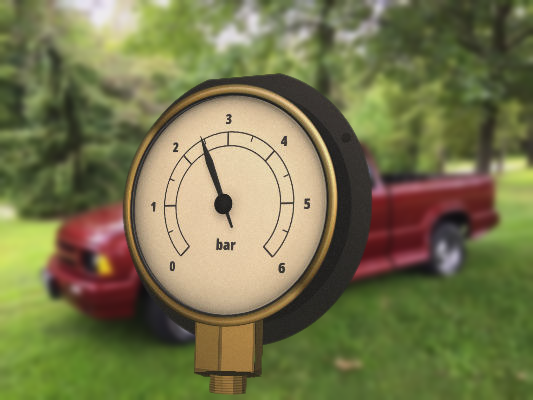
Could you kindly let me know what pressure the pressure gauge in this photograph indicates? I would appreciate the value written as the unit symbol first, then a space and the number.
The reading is bar 2.5
